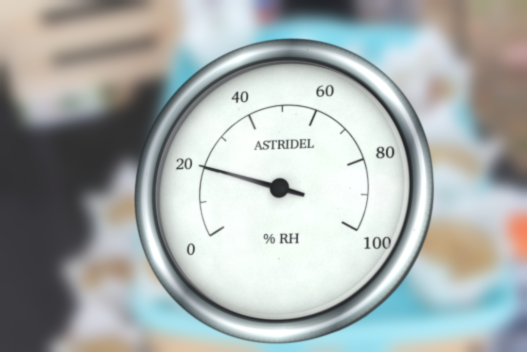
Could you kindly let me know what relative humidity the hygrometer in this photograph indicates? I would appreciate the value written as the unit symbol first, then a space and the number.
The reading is % 20
